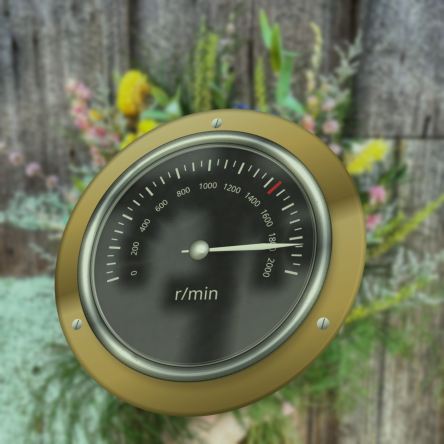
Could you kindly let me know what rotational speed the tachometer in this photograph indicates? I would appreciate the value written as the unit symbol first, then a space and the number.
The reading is rpm 1850
